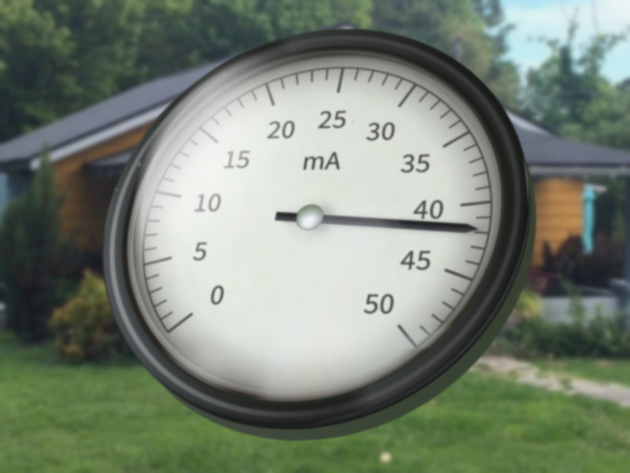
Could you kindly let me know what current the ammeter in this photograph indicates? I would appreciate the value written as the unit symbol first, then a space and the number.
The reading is mA 42
